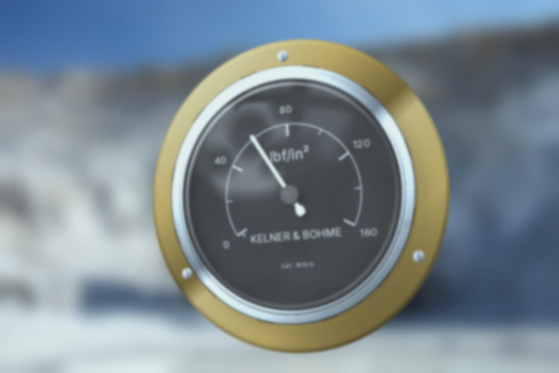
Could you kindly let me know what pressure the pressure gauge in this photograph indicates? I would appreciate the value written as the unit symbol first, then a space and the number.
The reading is psi 60
